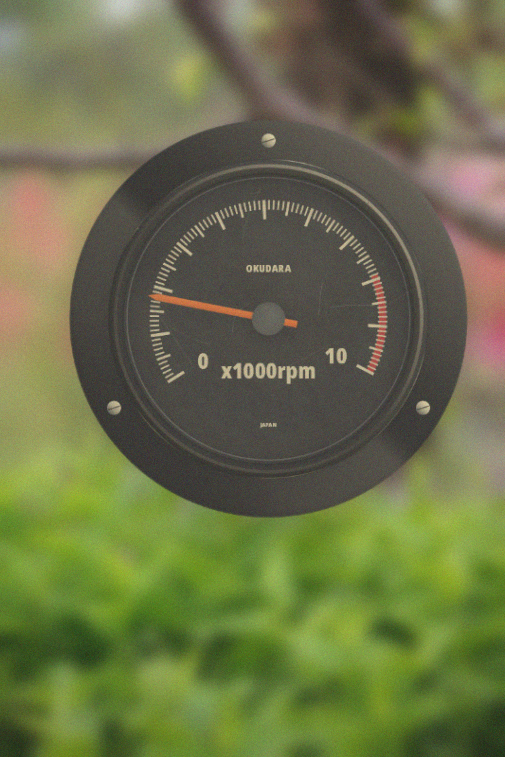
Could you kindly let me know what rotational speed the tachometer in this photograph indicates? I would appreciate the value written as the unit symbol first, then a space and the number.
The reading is rpm 1800
